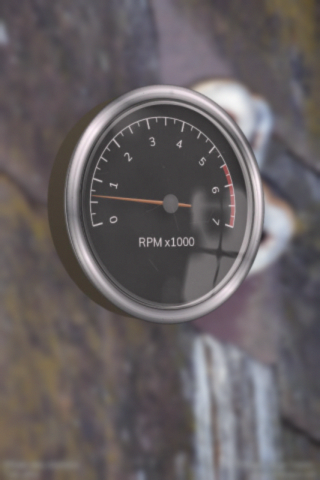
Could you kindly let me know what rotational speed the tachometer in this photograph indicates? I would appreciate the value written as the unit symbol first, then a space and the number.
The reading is rpm 625
